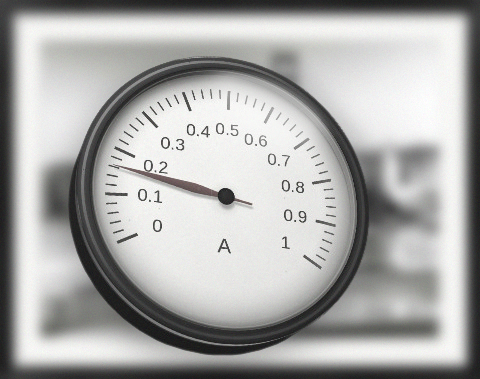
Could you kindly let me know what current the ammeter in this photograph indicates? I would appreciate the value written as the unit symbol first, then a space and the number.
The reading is A 0.16
